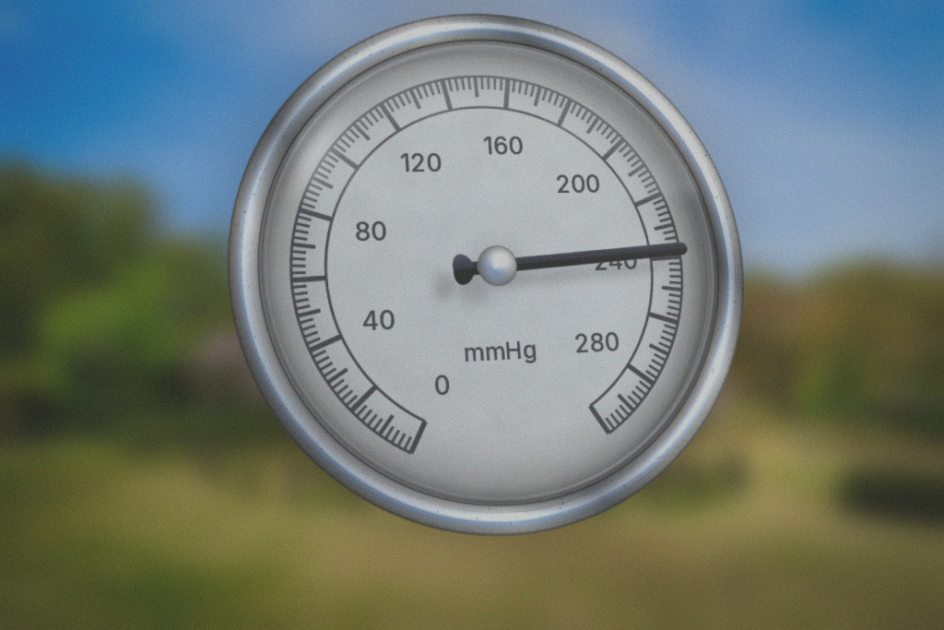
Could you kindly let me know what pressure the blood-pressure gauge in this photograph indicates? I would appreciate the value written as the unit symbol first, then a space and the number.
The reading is mmHg 238
